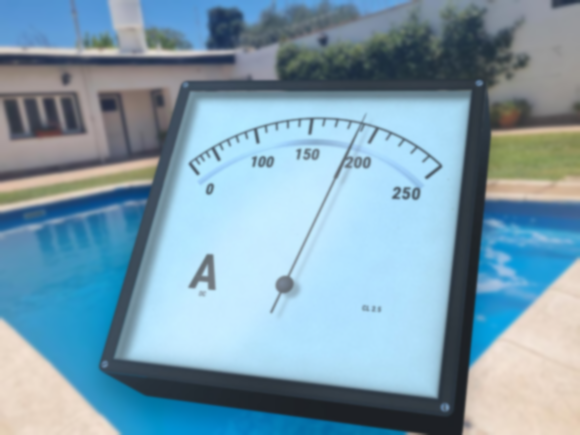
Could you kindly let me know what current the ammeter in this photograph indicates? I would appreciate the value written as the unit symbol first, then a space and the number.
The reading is A 190
